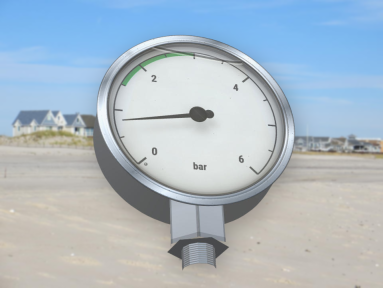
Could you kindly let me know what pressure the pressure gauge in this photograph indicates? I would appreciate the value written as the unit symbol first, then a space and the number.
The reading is bar 0.75
